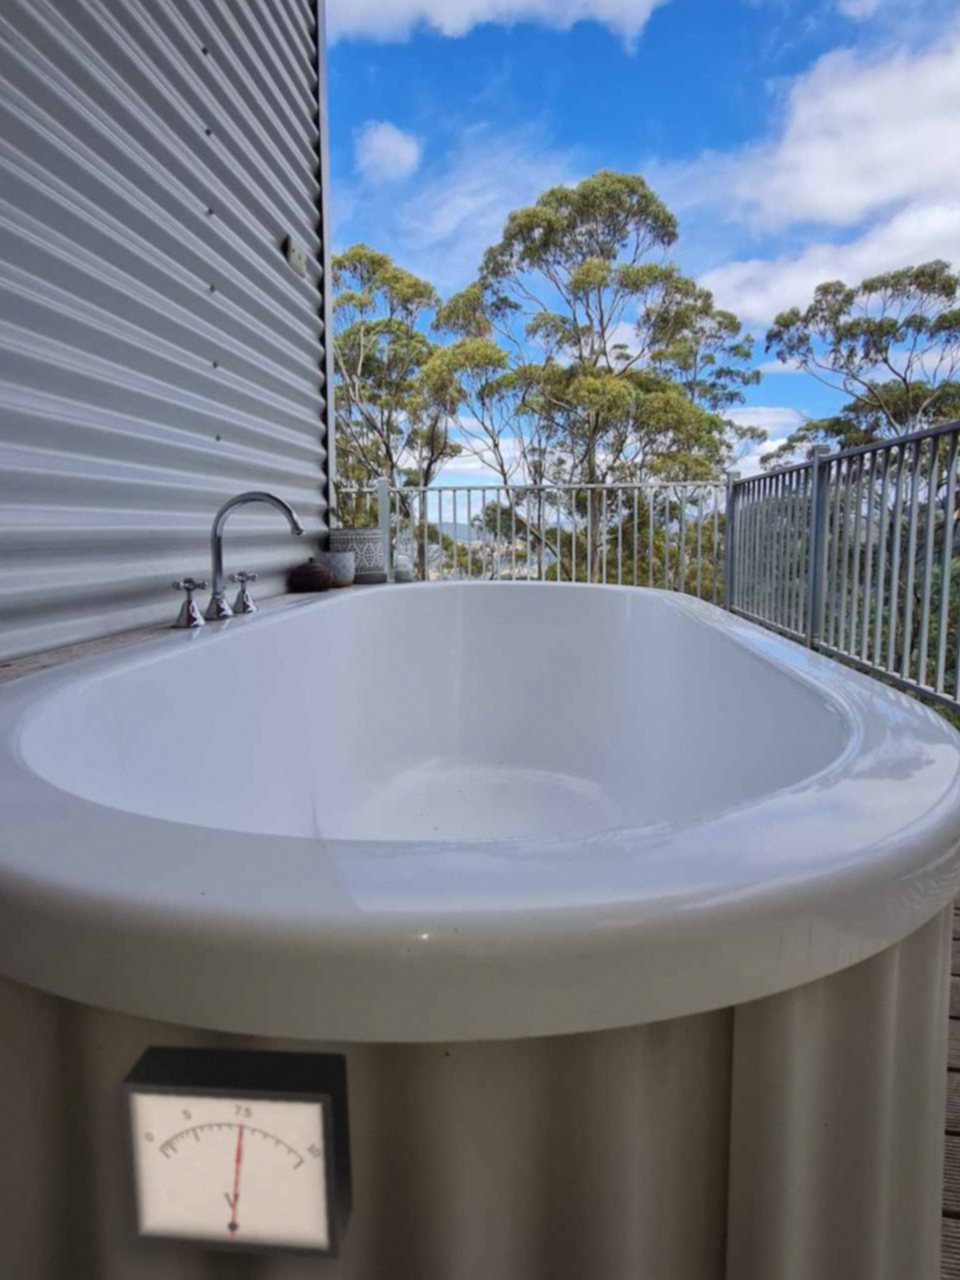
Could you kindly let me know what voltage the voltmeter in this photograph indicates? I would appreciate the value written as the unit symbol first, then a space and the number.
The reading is V 7.5
